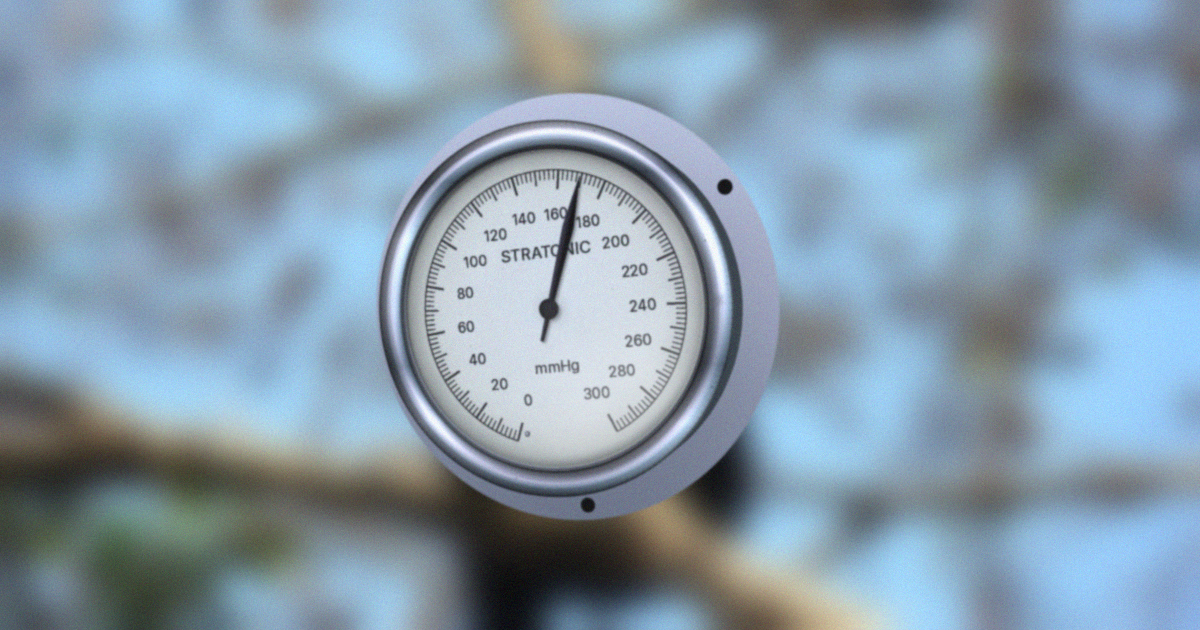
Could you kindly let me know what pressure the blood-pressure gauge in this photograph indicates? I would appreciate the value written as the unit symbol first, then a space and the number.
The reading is mmHg 170
